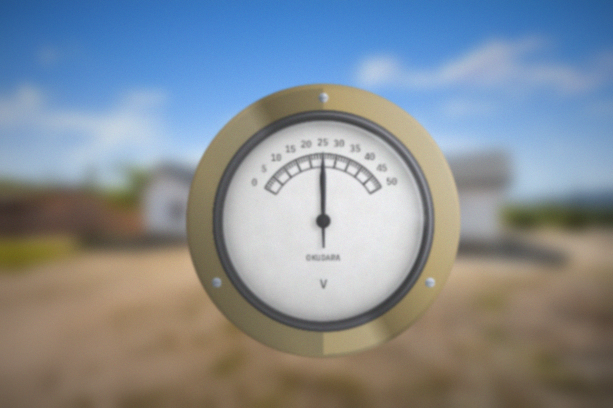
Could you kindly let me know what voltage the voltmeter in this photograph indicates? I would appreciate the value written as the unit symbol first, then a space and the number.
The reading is V 25
